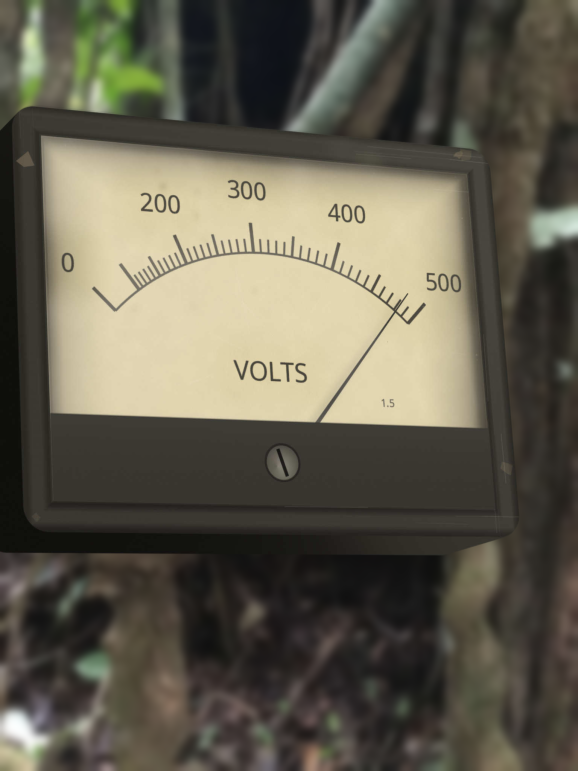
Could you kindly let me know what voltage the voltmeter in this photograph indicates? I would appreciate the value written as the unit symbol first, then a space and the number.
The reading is V 480
